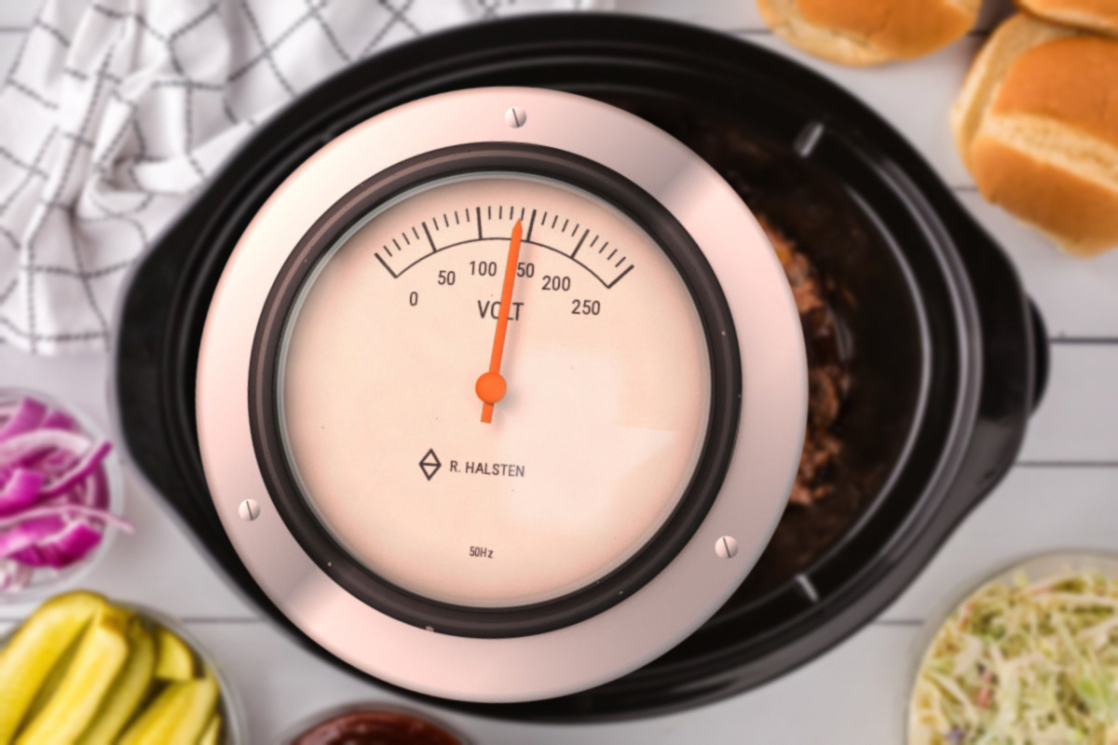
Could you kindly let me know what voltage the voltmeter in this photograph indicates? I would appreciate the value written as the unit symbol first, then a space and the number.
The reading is V 140
